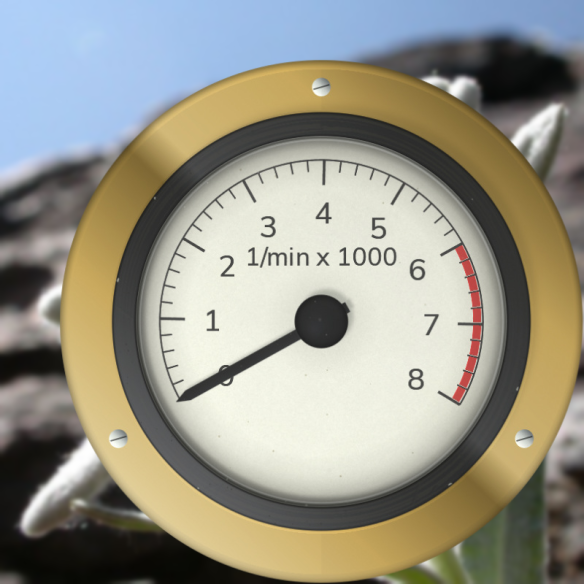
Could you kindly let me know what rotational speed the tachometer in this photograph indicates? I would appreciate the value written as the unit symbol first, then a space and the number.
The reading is rpm 0
